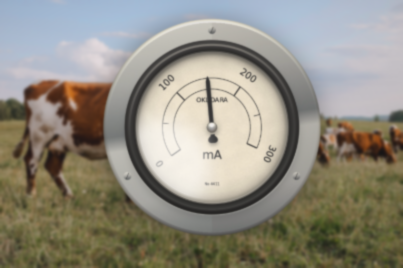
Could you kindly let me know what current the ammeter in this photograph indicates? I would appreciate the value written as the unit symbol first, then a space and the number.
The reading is mA 150
